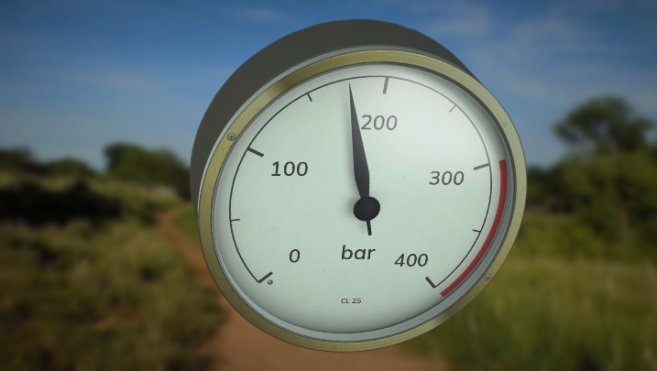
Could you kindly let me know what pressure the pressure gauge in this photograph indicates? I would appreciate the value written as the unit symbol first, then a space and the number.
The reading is bar 175
